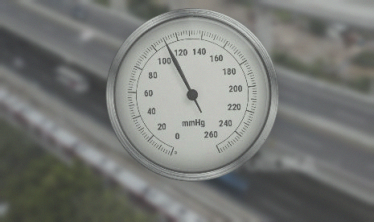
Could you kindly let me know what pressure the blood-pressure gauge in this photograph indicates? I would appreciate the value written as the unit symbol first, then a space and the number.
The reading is mmHg 110
